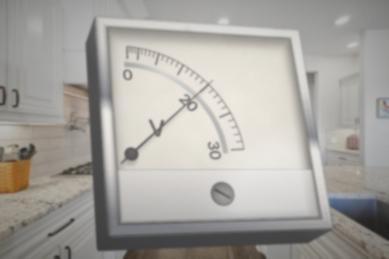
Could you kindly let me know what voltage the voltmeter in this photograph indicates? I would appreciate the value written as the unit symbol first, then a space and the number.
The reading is V 20
